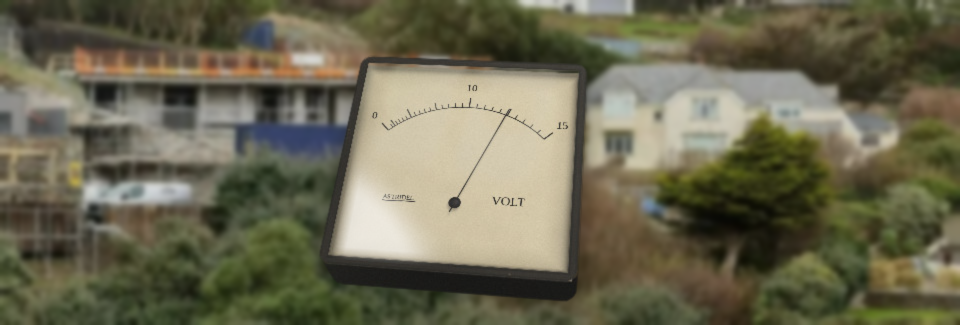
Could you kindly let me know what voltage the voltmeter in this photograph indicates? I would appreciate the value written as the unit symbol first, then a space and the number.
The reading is V 12.5
